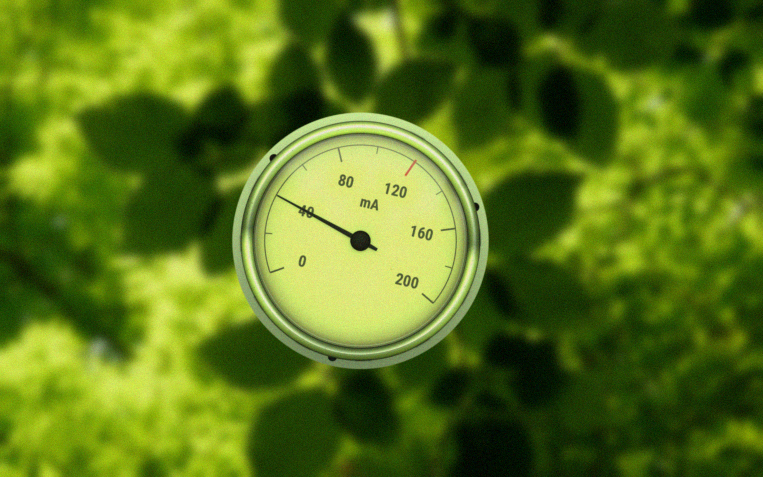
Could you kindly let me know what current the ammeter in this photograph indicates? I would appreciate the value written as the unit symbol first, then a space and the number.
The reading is mA 40
